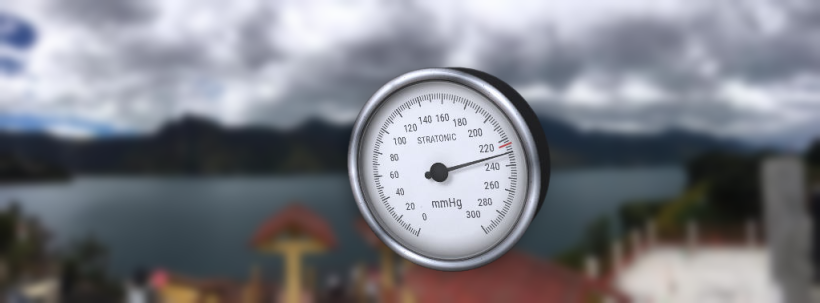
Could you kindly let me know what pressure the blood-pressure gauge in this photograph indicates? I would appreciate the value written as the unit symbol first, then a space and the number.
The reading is mmHg 230
